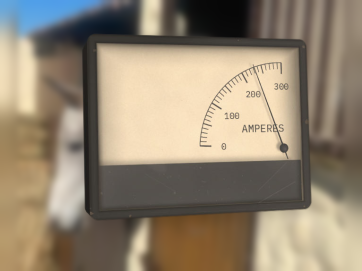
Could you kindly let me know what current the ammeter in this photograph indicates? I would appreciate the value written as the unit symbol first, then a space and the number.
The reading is A 230
